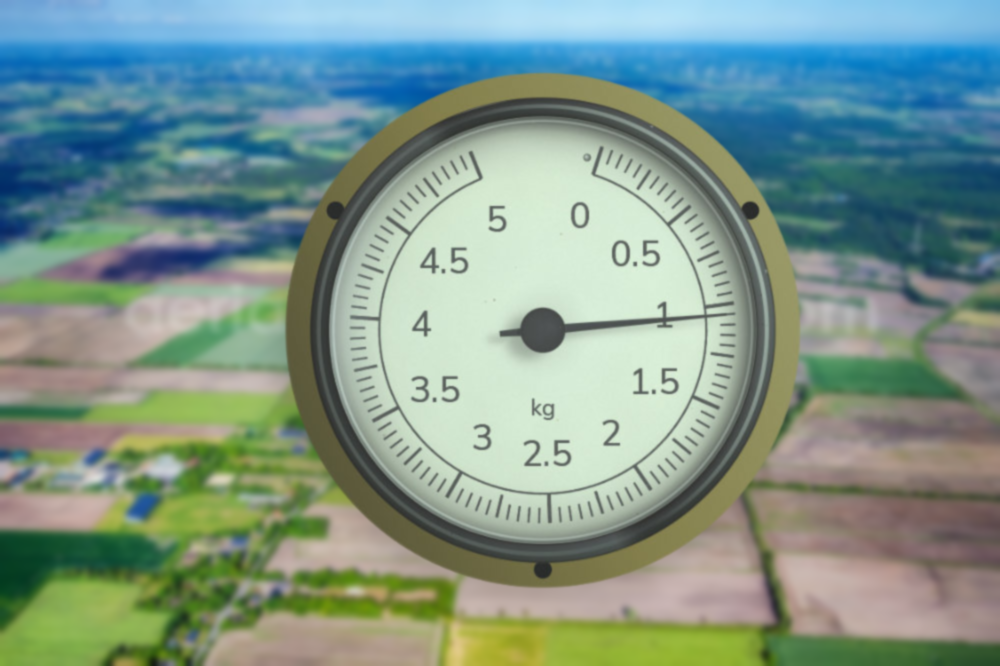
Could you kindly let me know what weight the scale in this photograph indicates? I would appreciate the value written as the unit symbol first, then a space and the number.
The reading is kg 1.05
